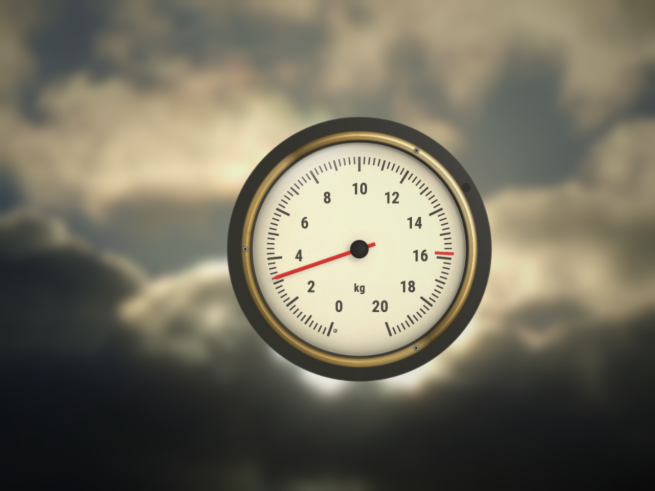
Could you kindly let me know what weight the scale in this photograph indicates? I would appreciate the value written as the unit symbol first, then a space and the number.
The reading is kg 3.2
